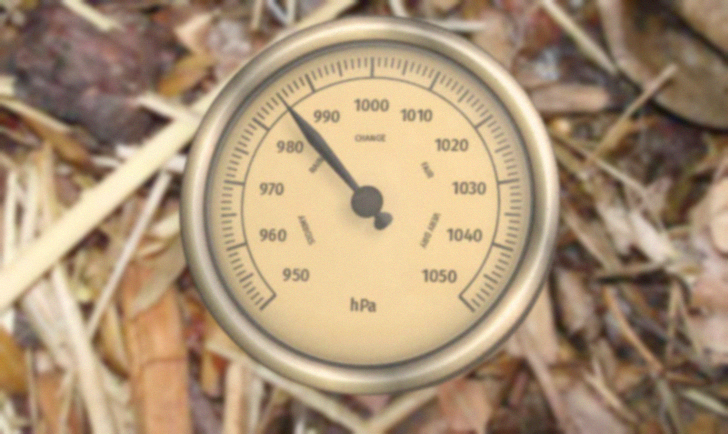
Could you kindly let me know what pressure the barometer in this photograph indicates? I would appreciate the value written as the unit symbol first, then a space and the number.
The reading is hPa 985
